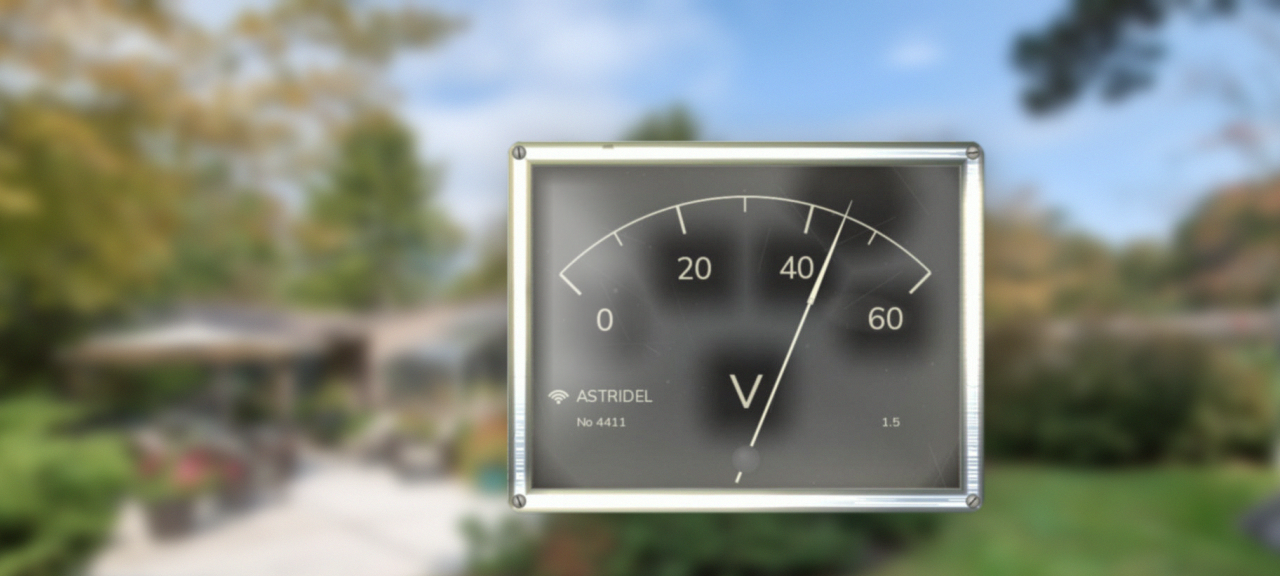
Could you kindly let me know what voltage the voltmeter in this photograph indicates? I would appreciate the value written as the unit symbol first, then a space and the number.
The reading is V 45
